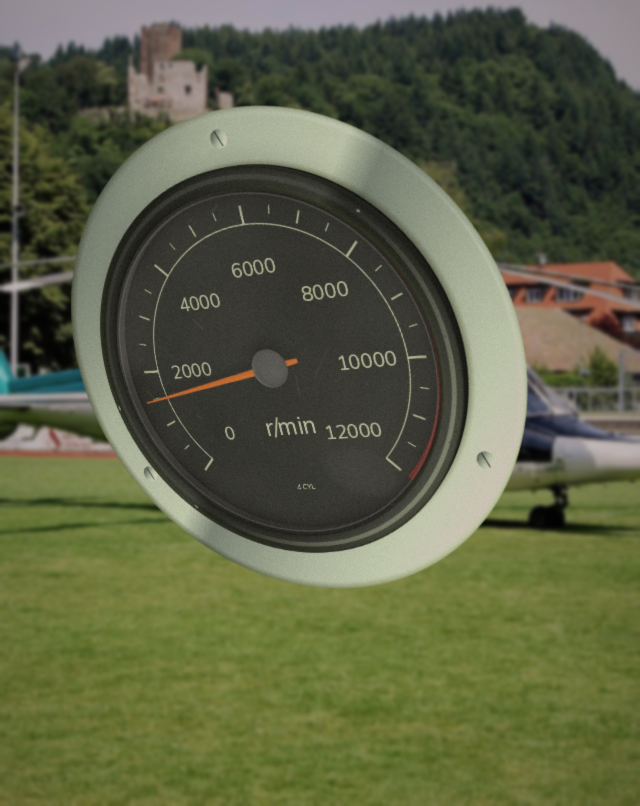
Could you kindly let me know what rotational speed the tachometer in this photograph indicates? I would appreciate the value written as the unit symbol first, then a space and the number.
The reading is rpm 1500
